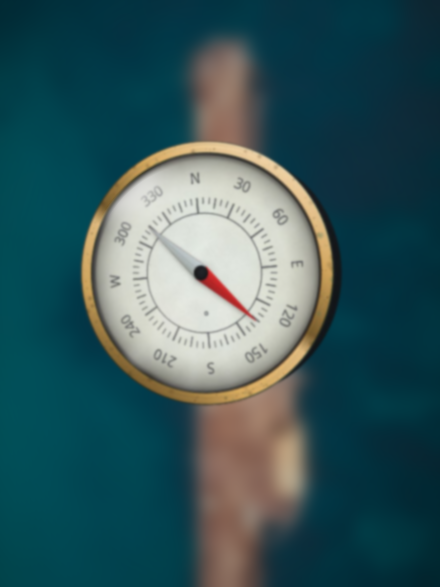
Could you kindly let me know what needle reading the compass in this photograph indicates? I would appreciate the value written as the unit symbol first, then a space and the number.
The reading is ° 135
